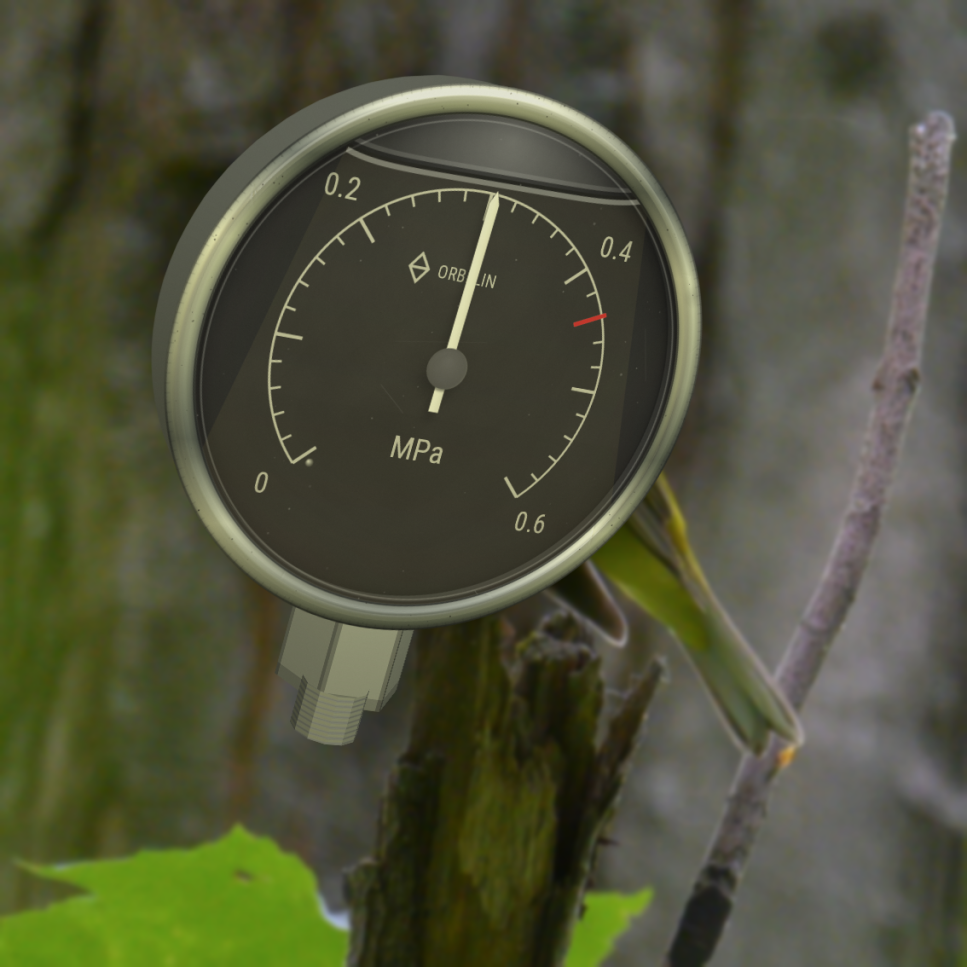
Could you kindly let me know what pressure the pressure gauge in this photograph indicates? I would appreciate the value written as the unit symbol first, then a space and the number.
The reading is MPa 0.3
